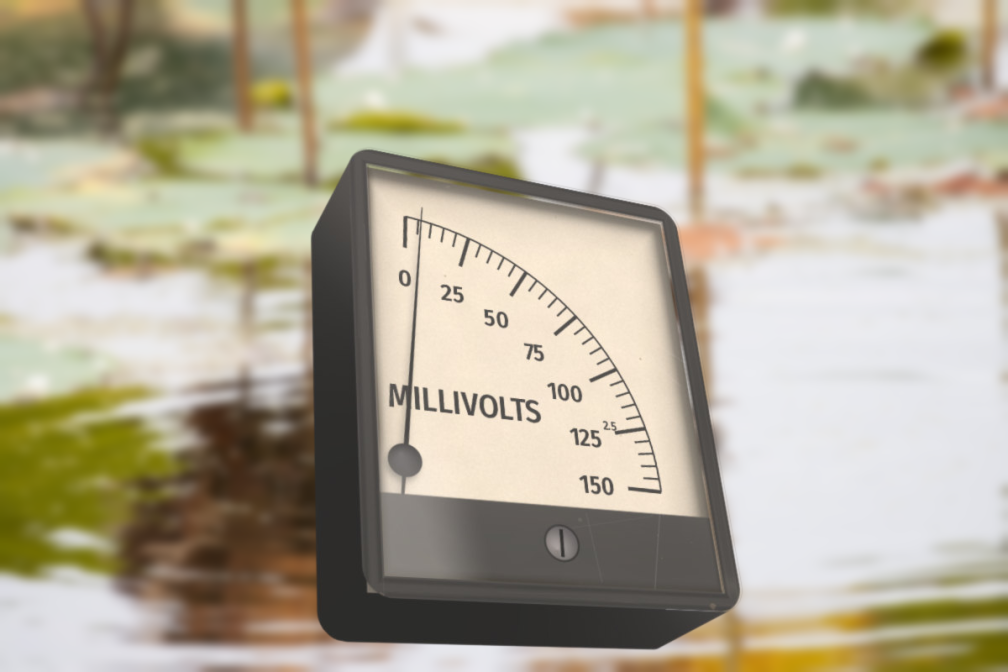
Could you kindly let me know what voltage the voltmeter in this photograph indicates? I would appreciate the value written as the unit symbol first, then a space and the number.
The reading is mV 5
